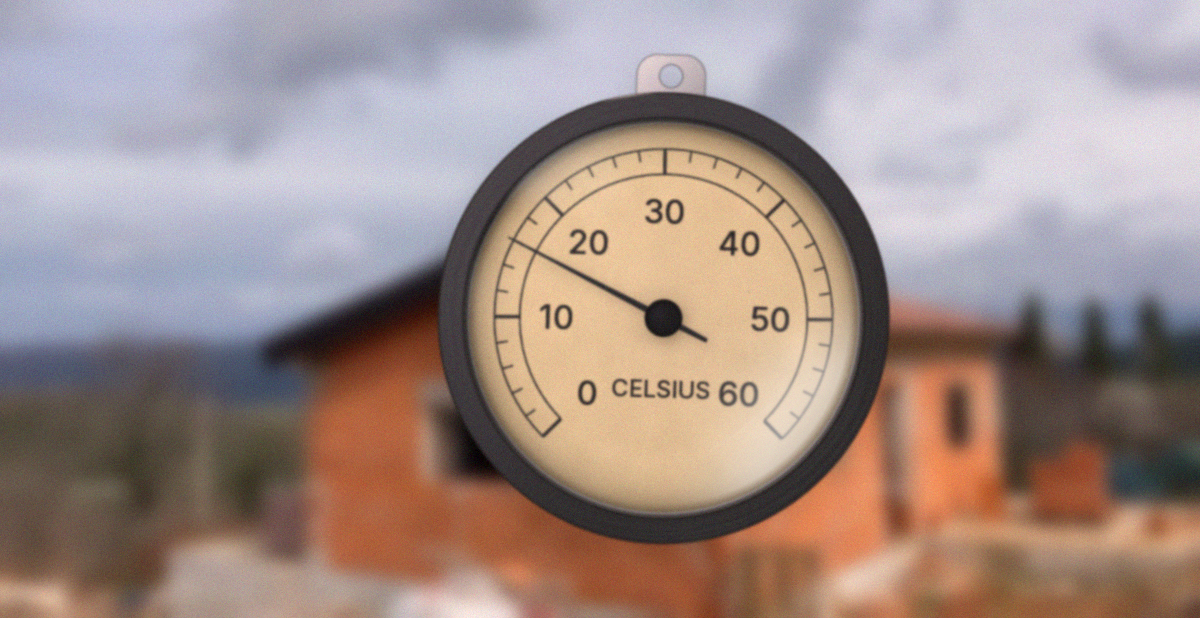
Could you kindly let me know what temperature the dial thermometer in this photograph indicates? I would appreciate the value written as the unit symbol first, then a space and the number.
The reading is °C 16
